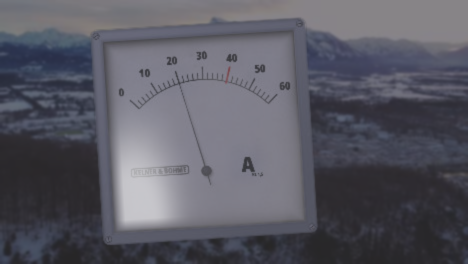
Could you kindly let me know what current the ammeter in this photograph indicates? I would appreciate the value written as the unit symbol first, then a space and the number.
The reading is A 20
